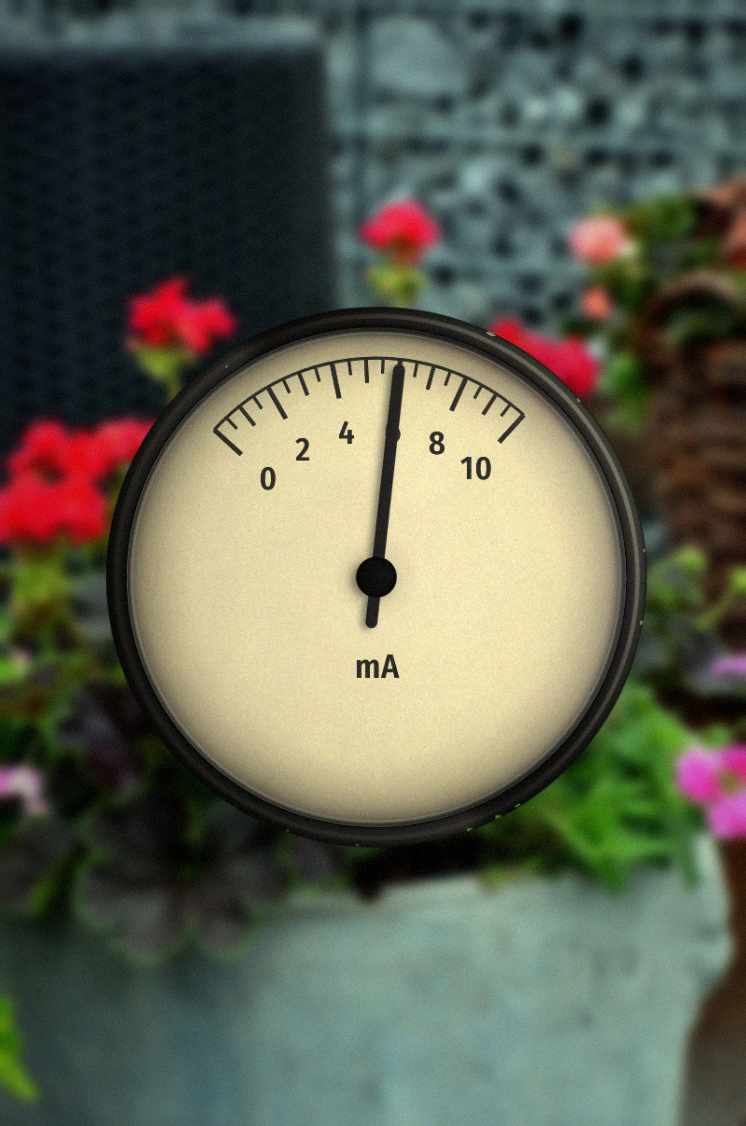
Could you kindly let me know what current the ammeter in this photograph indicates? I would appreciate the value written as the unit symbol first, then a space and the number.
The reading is mA 6
